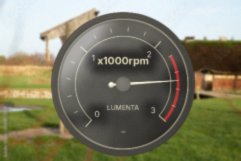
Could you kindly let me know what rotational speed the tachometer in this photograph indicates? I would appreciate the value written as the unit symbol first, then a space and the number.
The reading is rpm 2500
